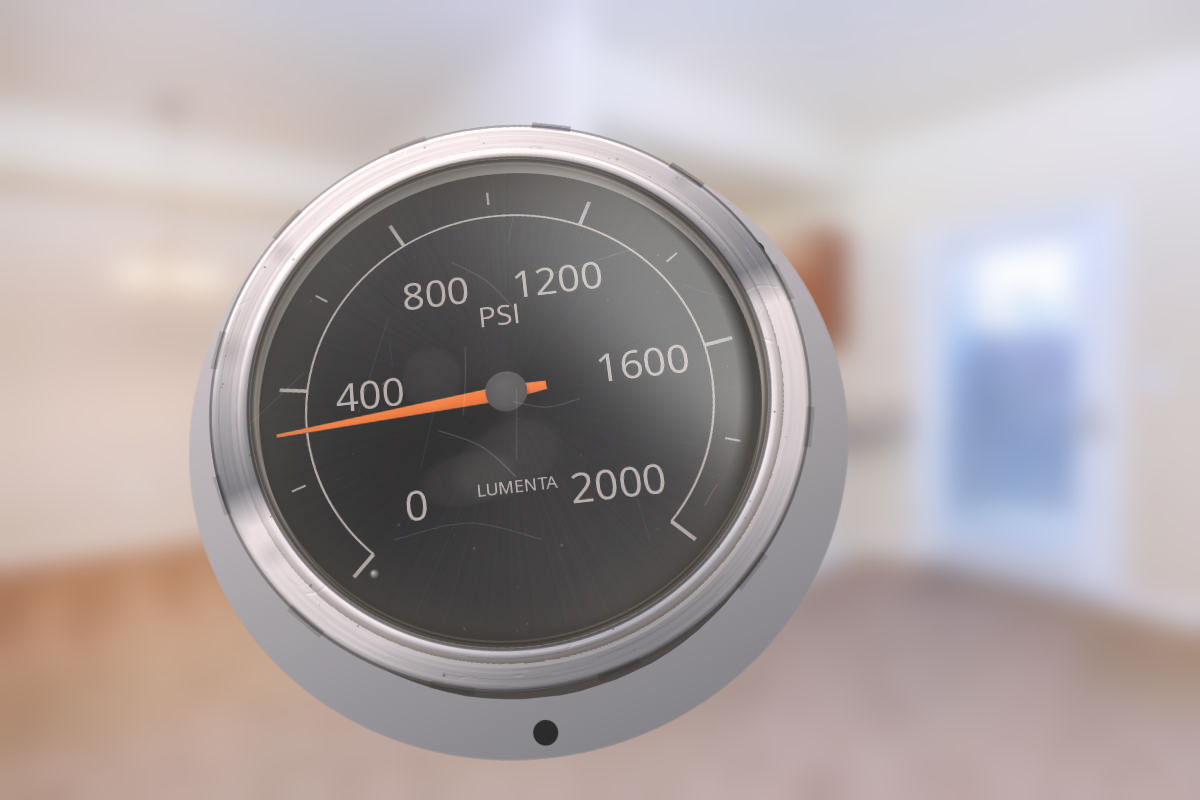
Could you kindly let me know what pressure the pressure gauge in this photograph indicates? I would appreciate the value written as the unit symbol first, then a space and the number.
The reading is psi 300
